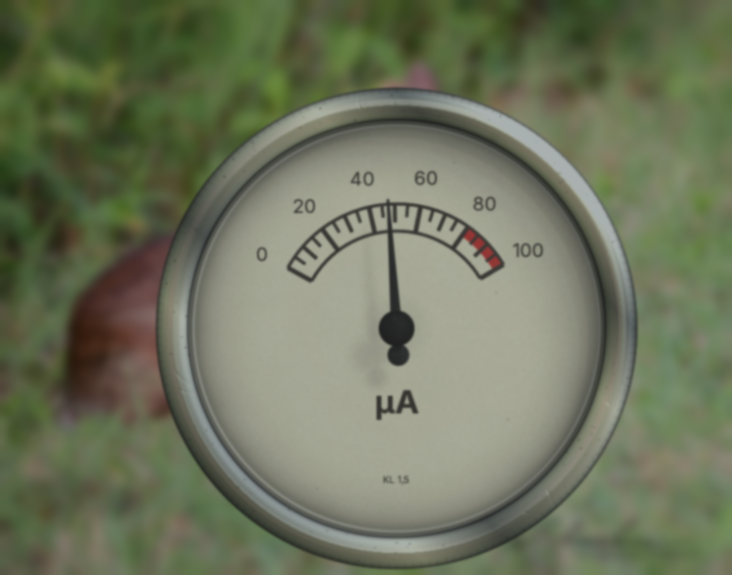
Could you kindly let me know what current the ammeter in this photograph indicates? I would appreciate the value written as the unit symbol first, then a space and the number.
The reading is µA 47.5
